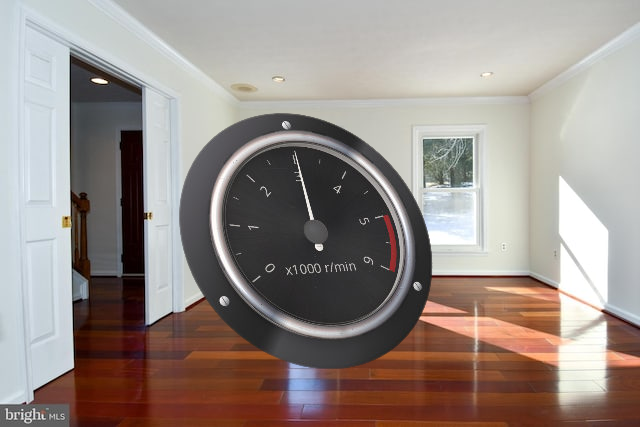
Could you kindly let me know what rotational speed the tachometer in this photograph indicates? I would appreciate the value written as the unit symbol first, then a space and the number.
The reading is rpm 3000
